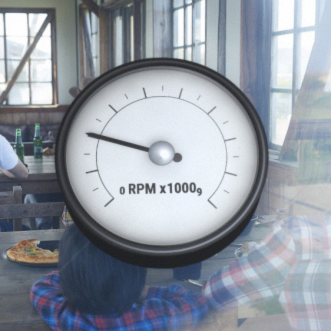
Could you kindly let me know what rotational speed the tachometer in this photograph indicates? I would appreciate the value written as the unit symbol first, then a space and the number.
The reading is rpm 2000
